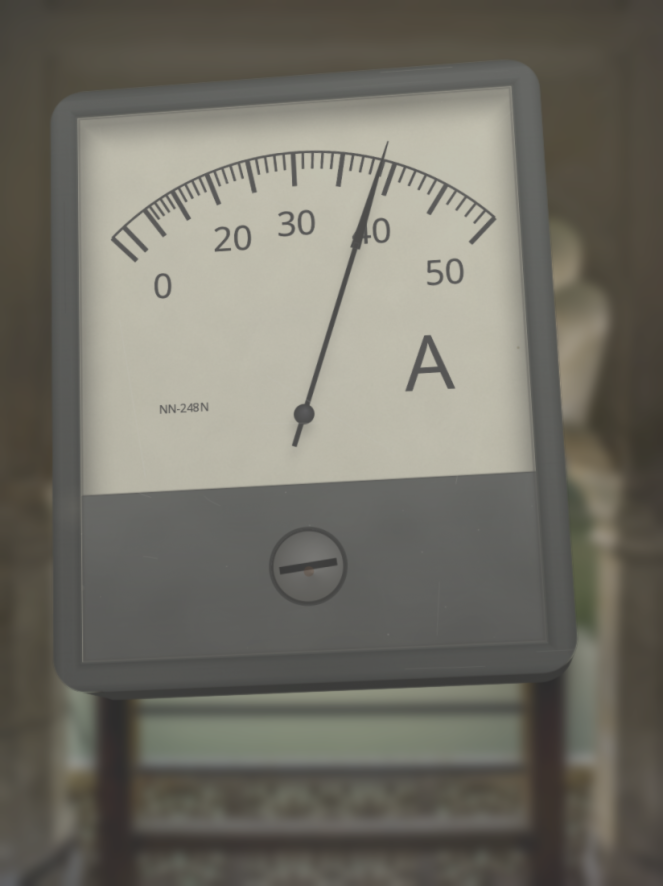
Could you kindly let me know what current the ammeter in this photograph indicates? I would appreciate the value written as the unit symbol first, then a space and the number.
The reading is A 39
